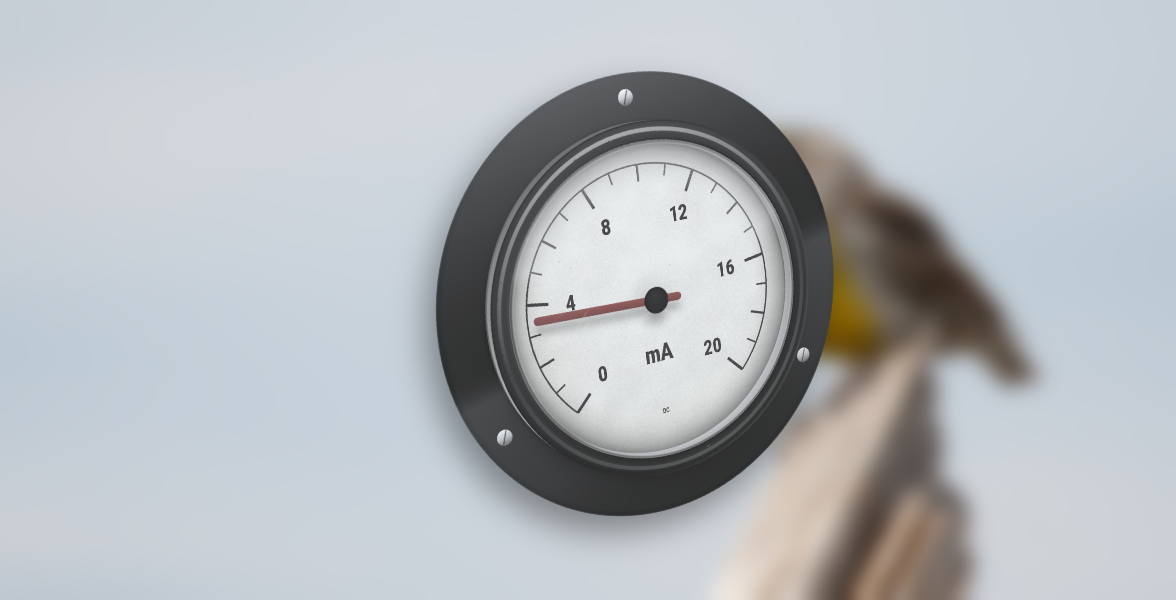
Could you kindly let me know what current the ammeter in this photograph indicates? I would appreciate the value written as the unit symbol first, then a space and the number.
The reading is mA 3.5
